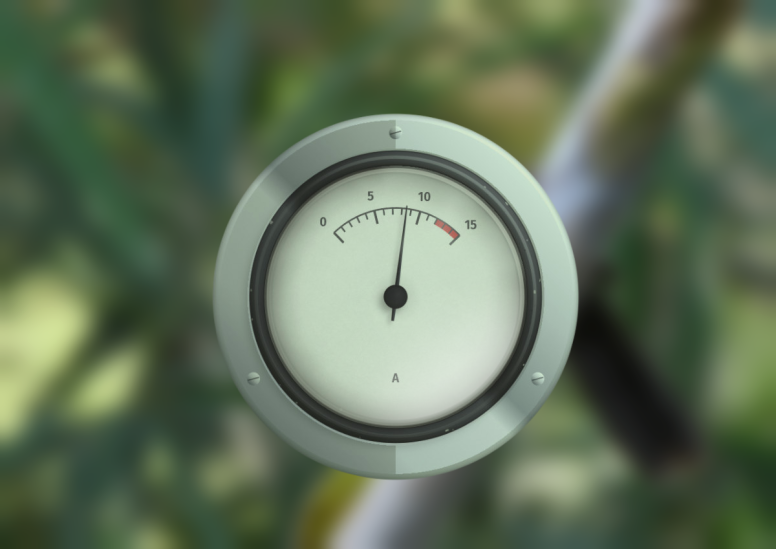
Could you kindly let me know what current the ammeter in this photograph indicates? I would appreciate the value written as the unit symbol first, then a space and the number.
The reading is A 8.5
